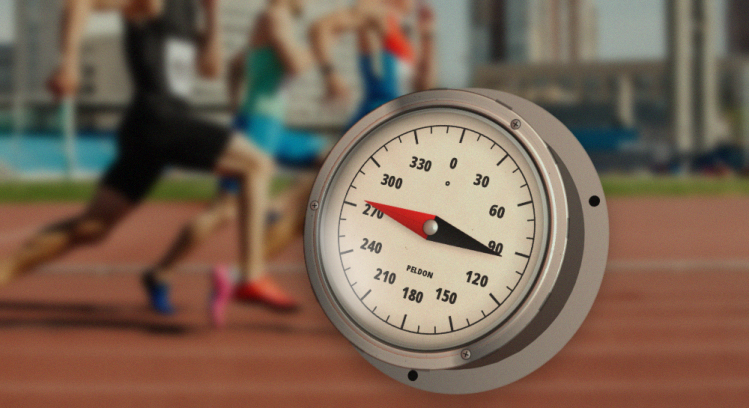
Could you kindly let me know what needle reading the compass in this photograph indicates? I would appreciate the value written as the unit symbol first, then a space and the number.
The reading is ° 275
